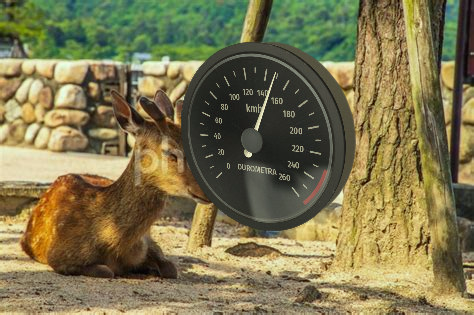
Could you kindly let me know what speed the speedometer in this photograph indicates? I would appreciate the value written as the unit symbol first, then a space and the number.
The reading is km/h 150
